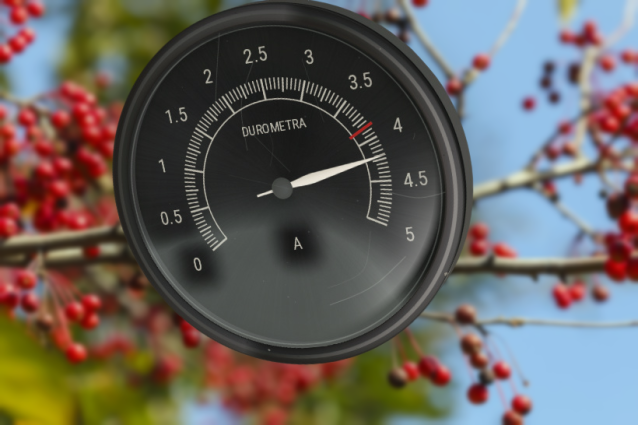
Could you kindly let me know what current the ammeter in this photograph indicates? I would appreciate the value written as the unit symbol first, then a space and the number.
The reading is A 4.2
